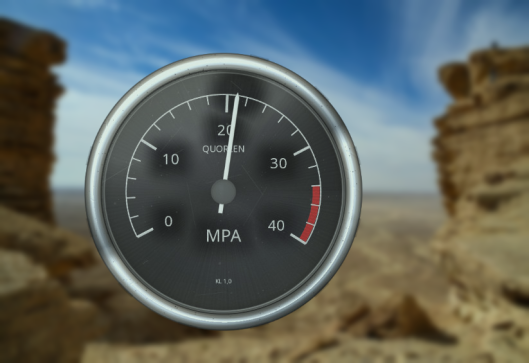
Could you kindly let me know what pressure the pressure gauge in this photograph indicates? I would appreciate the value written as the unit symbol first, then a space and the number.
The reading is MPa 21
